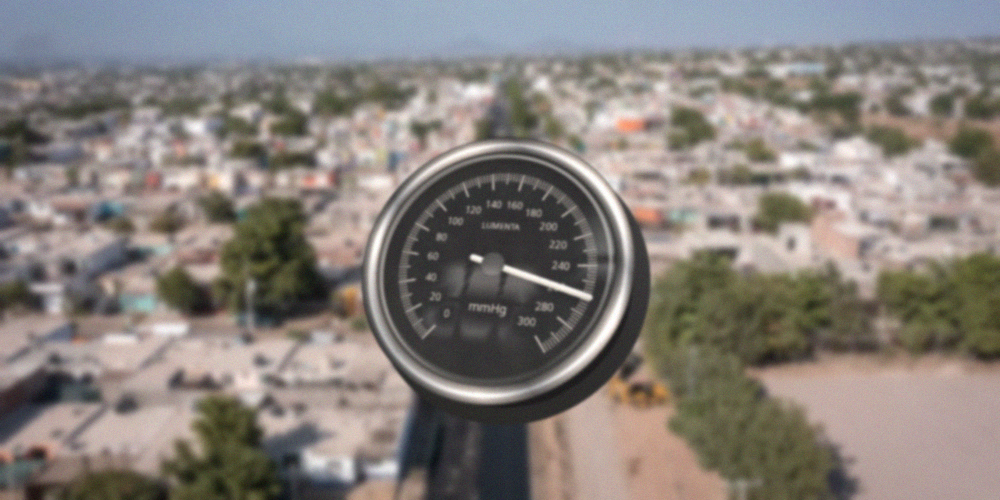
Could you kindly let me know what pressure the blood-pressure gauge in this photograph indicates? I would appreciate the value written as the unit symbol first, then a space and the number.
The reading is mmHg 260
